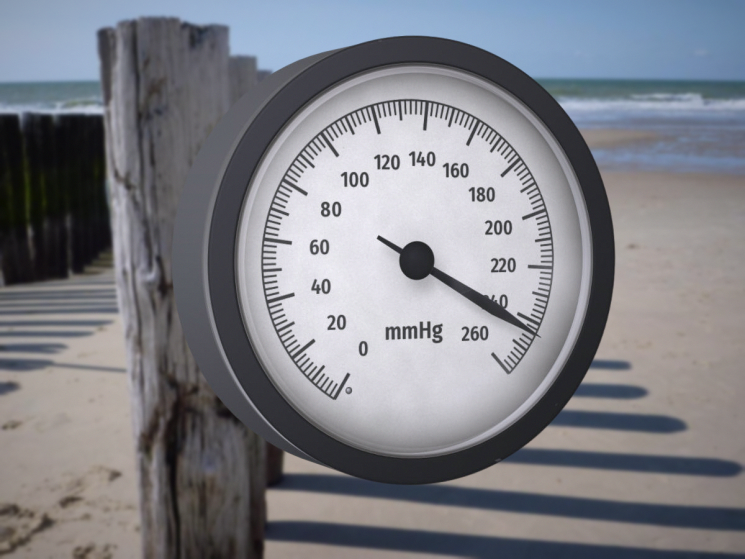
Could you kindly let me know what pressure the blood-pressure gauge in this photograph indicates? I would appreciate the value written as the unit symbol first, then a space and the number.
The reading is mmHg 244
